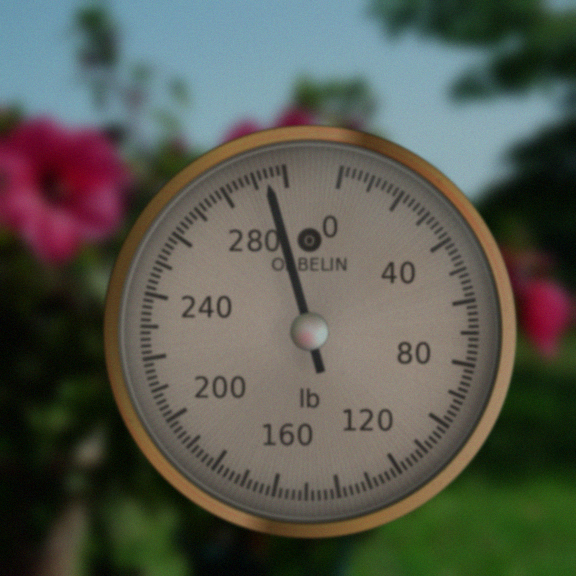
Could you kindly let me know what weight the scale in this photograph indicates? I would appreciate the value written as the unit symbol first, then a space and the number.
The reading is lb 294
